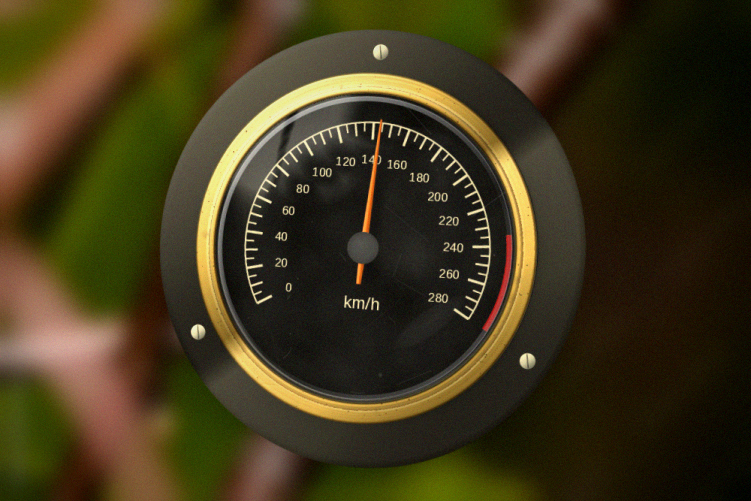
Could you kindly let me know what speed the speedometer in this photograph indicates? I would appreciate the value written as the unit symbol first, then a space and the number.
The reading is km/h 145
